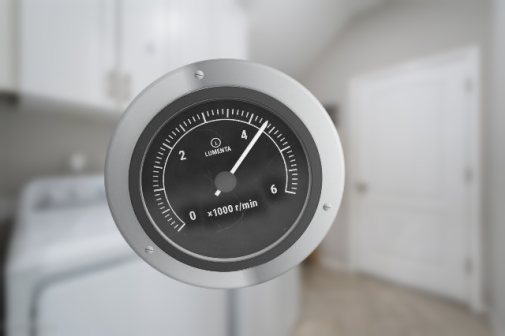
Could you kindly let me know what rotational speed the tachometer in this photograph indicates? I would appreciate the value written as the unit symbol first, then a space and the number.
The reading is rpm 4300
